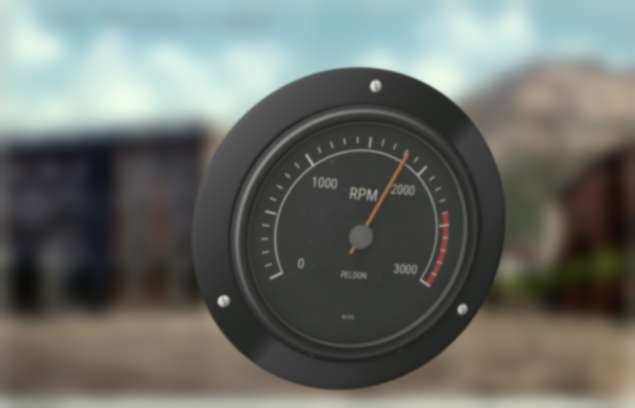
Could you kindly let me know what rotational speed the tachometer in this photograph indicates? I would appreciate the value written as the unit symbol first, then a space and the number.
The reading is rpm 1800
